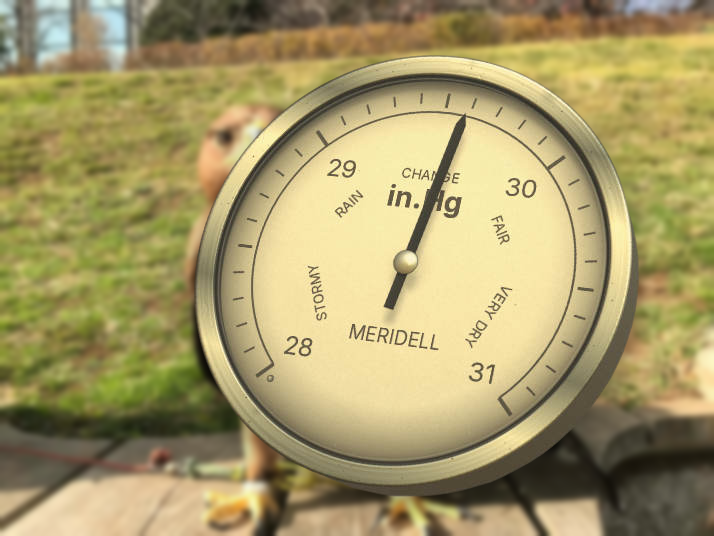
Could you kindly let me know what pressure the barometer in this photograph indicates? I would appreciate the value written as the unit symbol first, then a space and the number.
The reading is inHg 29.6
